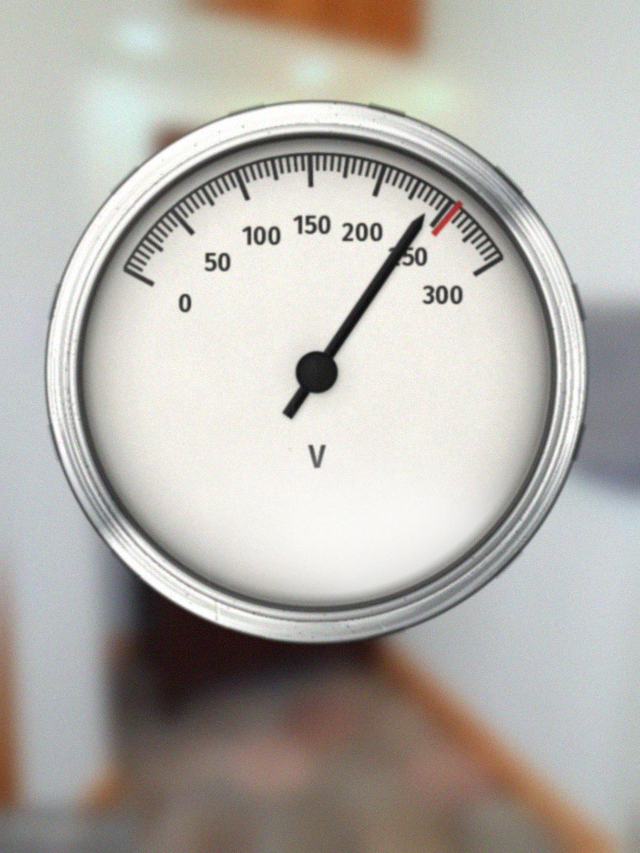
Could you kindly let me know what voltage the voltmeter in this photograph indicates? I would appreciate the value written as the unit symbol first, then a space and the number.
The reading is V 240
